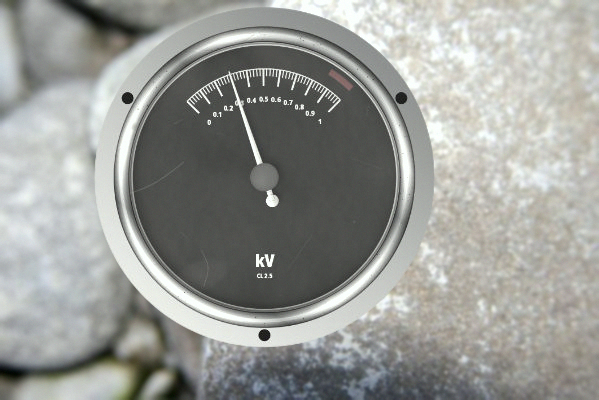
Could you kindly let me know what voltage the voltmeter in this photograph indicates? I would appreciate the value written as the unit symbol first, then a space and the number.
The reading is kV 0.3
